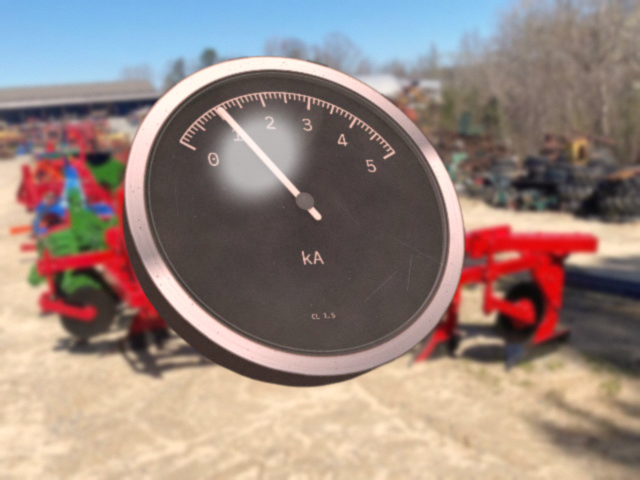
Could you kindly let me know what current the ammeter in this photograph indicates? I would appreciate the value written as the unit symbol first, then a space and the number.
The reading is kA 1
